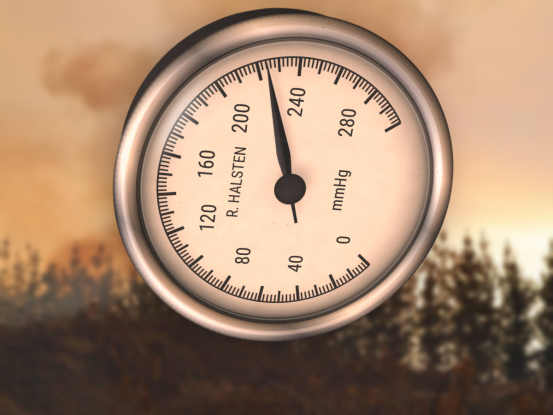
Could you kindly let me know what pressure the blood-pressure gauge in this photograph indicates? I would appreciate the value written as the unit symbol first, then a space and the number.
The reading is mmHg 224
